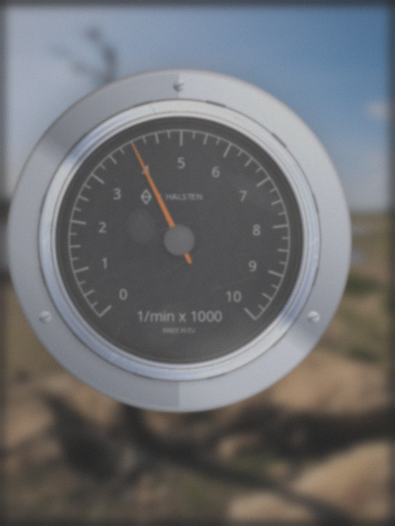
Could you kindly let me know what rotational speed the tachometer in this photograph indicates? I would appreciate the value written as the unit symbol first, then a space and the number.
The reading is rpm 4000
